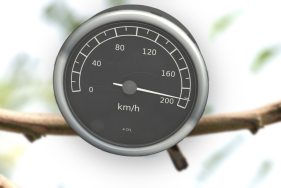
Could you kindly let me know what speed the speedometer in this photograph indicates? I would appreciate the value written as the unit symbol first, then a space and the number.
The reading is km/h 190
